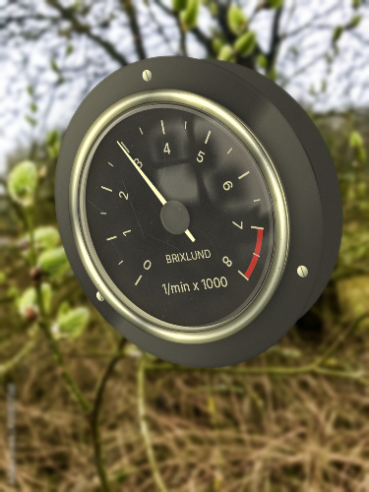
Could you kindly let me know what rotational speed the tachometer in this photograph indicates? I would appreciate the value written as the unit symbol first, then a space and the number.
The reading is rpm 3000
